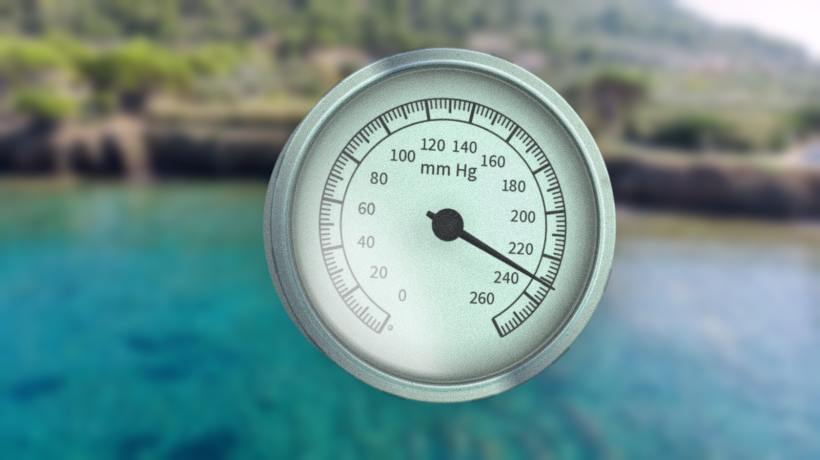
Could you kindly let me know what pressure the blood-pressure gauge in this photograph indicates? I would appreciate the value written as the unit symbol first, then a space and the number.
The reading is mmHg 232
